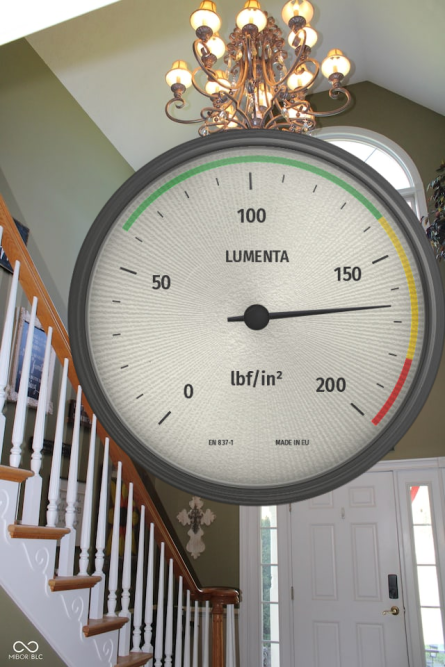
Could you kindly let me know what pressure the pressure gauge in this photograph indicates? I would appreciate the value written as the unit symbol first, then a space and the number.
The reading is psi 165
